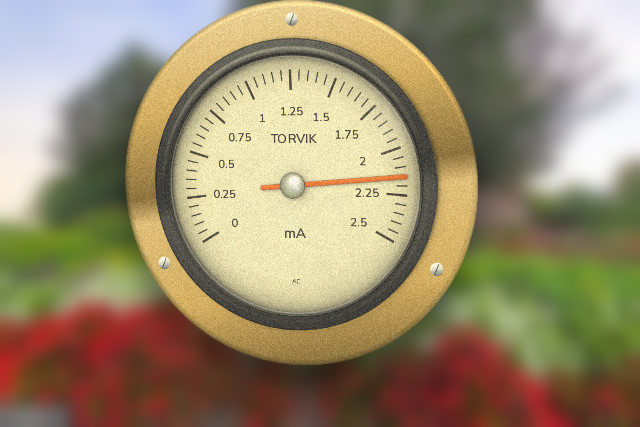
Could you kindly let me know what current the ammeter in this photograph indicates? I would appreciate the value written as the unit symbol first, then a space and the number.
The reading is mA 2.15
